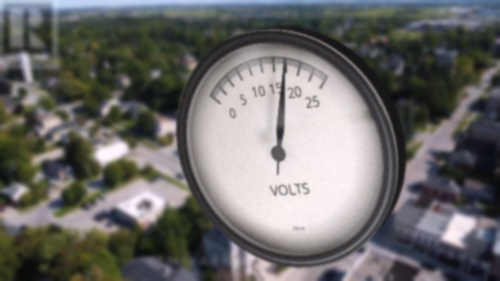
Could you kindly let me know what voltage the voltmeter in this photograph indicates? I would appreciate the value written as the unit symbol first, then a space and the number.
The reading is V 17.5
